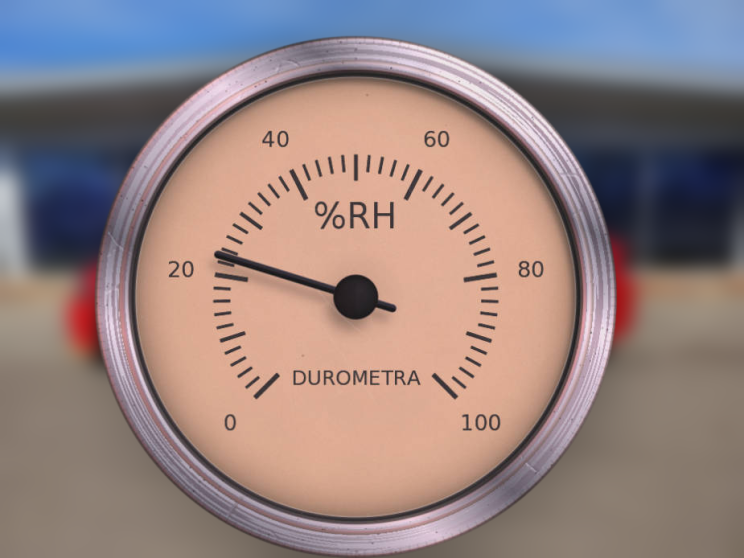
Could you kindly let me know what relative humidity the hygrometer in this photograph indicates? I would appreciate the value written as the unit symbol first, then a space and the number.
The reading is % 23
